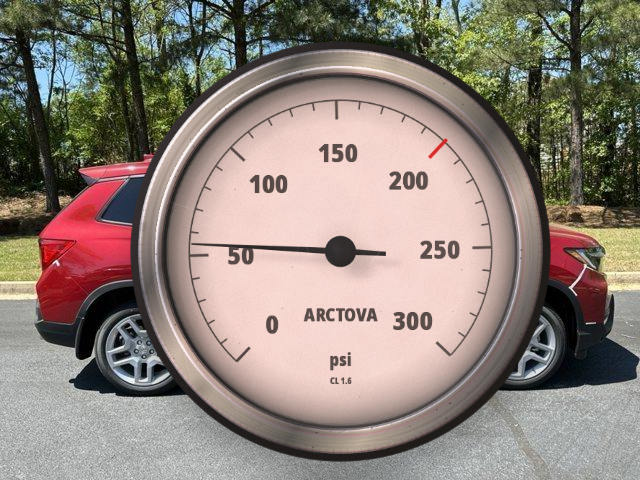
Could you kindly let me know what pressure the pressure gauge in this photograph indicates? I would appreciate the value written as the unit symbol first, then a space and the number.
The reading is psi 55
